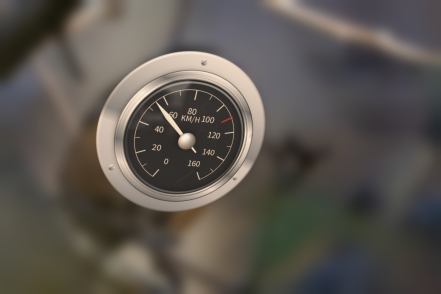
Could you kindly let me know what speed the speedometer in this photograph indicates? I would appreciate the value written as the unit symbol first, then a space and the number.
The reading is km/h 55
